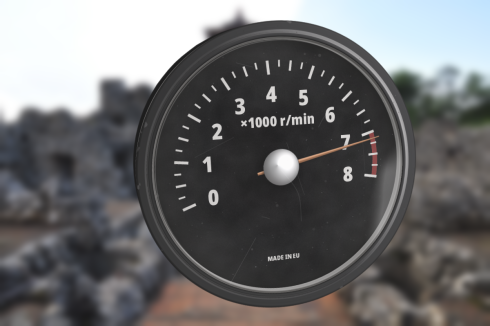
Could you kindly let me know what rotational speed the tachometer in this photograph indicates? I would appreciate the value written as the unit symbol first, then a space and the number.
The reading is rpm 7125
